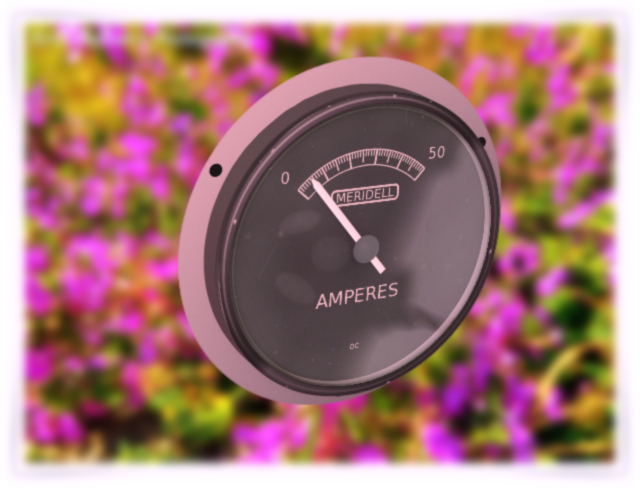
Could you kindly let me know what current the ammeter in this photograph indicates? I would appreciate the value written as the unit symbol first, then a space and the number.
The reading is A 5
